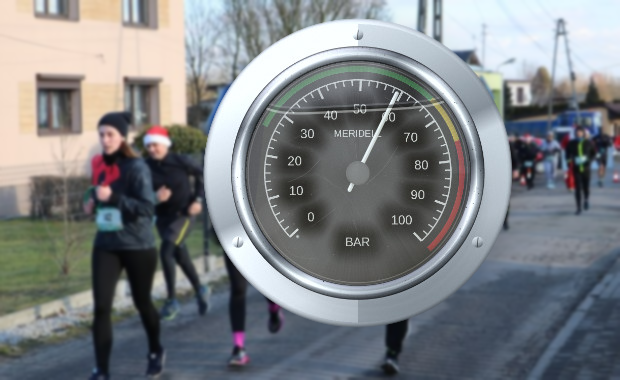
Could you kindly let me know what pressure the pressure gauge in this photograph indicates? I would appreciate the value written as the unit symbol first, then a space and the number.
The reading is bar 59
